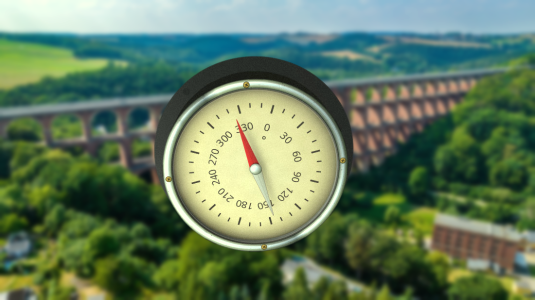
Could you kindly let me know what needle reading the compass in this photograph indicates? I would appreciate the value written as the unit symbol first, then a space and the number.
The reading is ° 325
